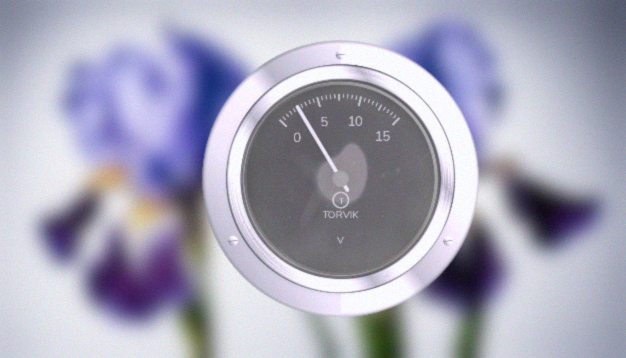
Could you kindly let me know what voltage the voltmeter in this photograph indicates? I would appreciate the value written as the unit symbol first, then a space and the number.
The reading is V 2.5
